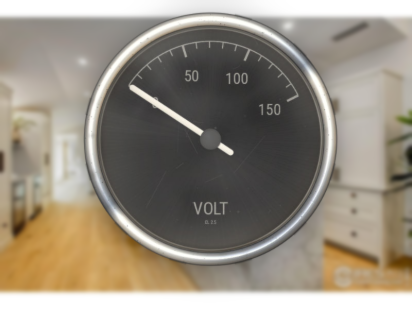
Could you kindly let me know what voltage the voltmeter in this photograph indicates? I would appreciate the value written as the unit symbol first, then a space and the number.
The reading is V 0
